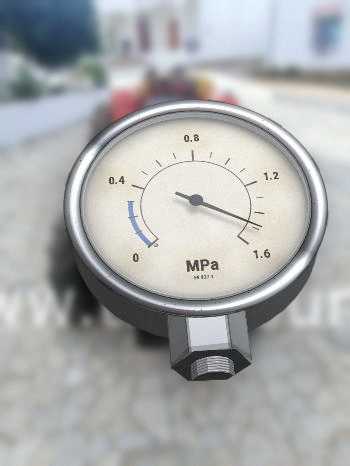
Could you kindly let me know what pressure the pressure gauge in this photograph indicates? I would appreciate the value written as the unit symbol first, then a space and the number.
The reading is MPa 1.5
